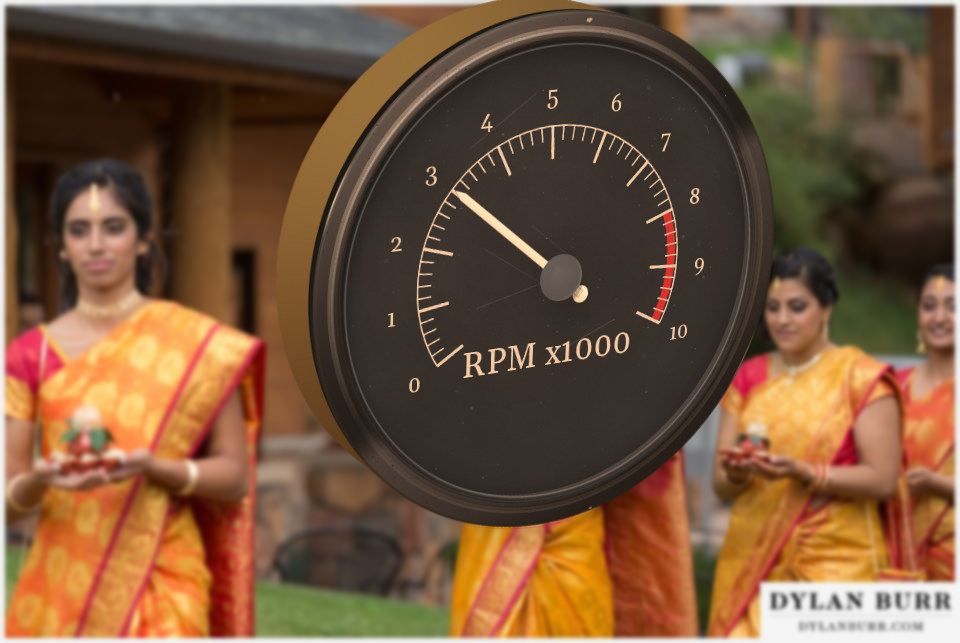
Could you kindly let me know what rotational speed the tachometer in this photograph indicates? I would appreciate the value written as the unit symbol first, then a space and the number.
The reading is rpm 3000
